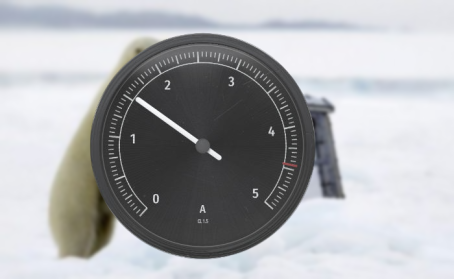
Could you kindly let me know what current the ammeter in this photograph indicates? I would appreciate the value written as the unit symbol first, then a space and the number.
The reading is A 1.55
